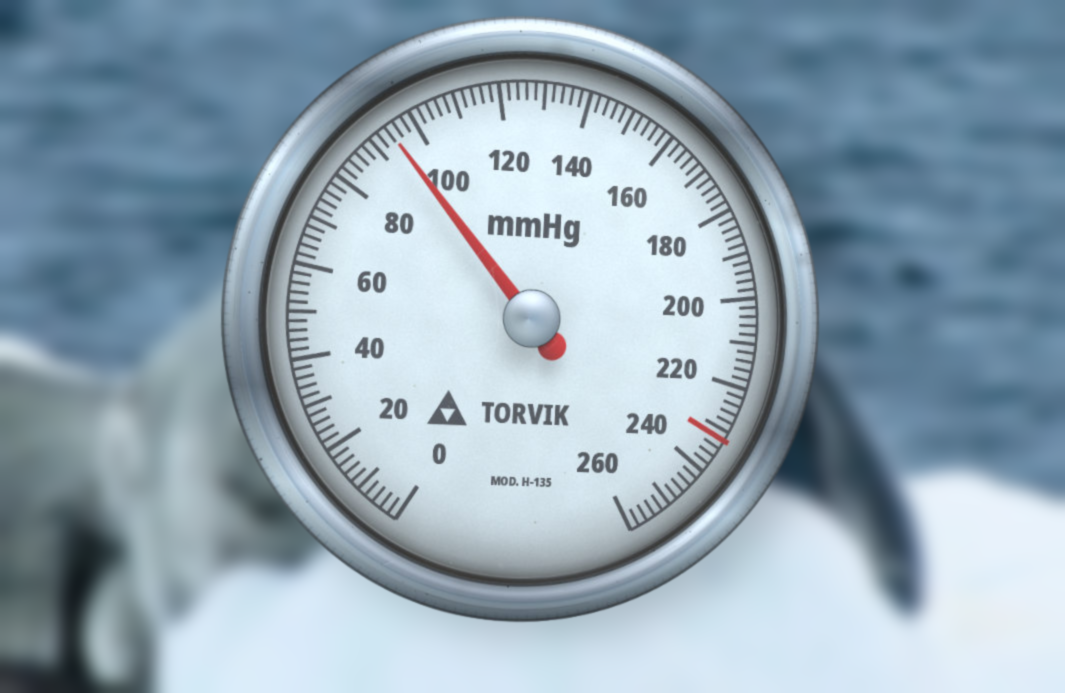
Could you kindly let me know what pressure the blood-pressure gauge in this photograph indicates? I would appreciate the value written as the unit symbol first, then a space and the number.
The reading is mmHg 94
